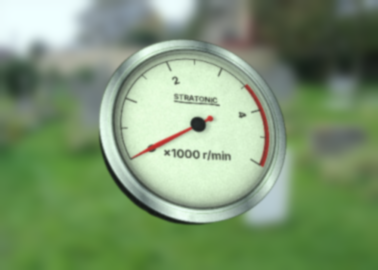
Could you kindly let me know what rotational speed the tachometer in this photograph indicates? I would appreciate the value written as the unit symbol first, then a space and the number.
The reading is rpm 0
